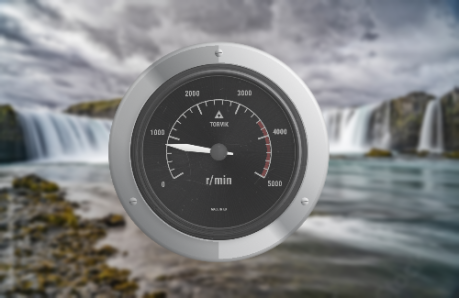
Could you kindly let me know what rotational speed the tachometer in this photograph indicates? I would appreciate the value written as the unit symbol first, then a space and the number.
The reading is rpm 800
